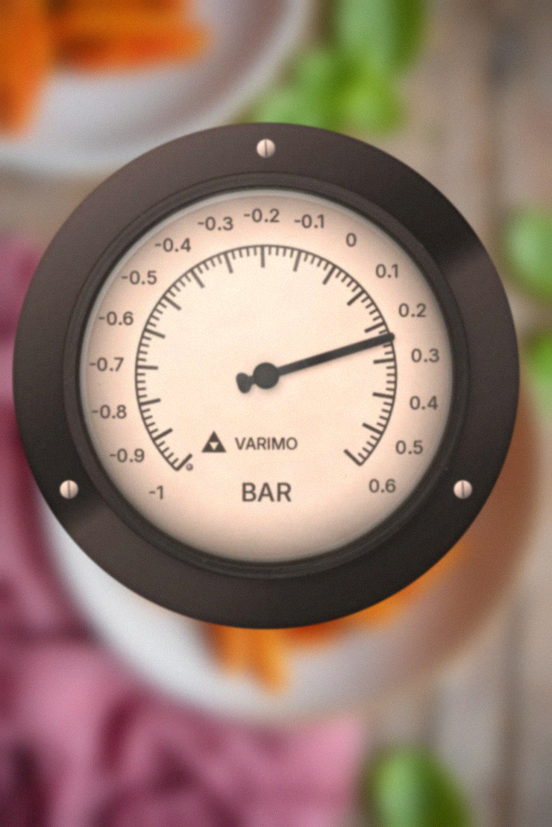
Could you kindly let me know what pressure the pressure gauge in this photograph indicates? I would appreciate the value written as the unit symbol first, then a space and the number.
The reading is bar 0.24
